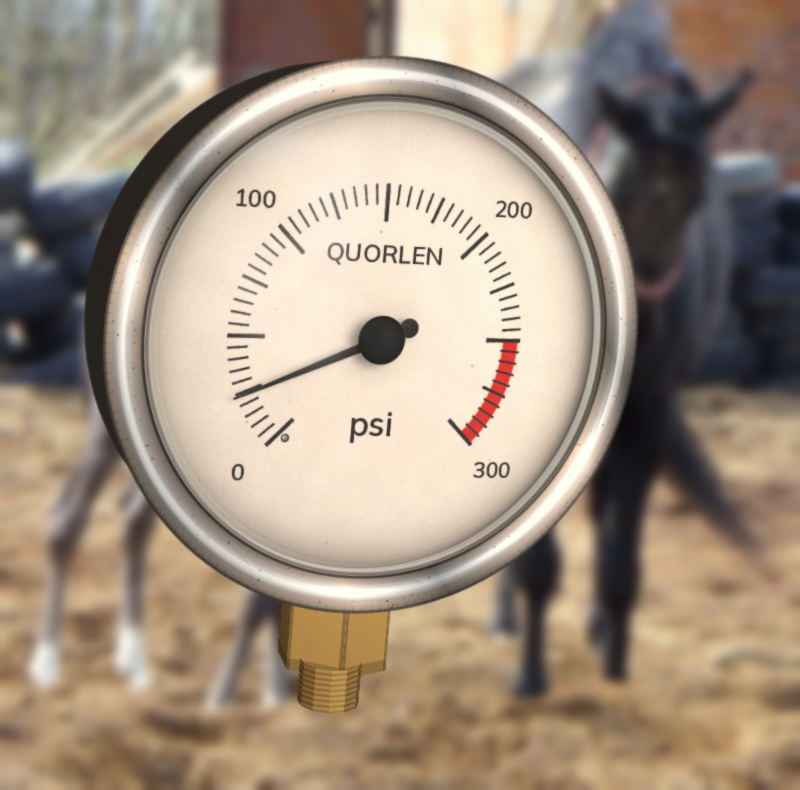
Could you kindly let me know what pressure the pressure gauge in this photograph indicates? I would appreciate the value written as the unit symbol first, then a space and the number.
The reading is psi 25
